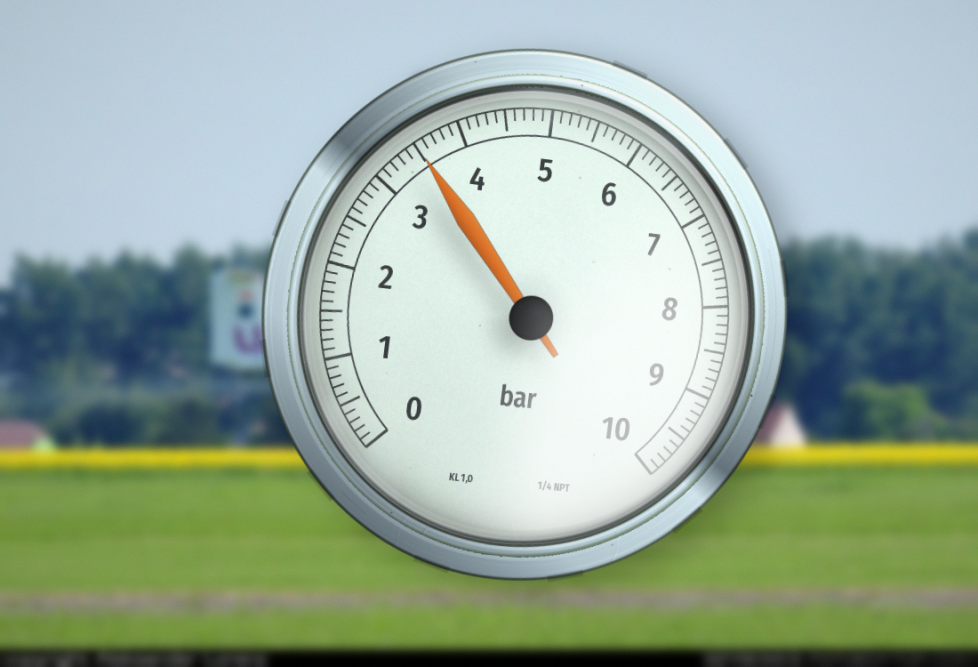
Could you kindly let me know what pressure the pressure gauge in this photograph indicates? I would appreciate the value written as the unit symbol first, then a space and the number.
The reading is bar 3.5
